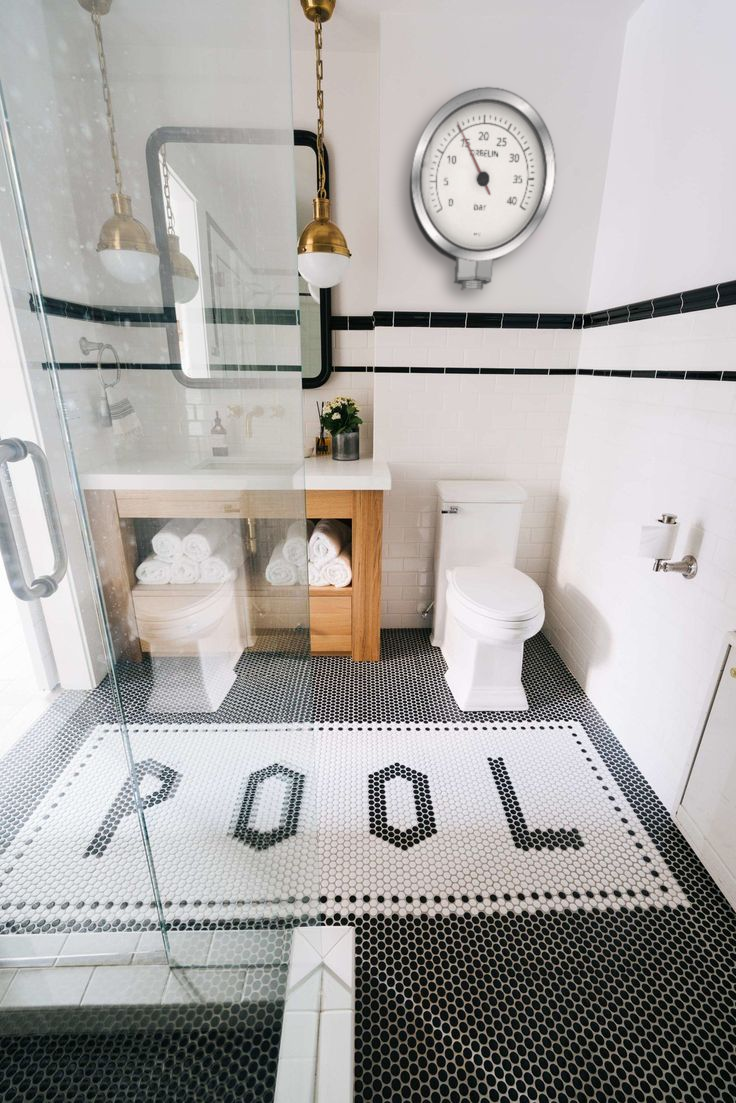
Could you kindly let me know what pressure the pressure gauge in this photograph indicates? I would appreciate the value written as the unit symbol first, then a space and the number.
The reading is bar 15
